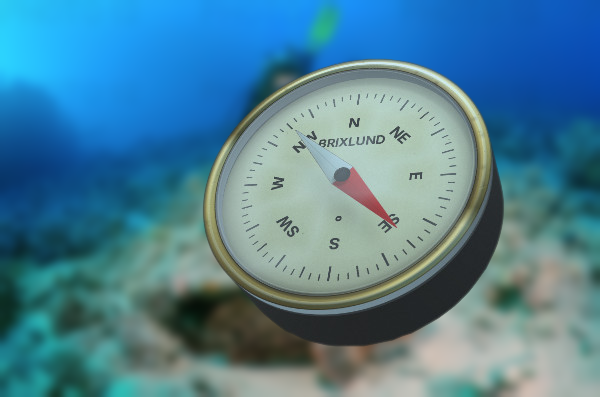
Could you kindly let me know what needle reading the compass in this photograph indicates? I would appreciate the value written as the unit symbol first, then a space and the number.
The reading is ° 135
